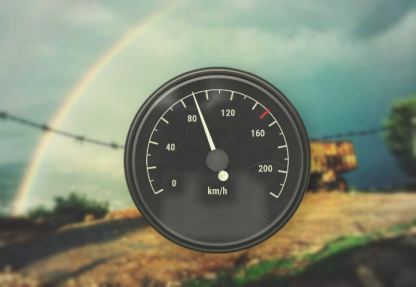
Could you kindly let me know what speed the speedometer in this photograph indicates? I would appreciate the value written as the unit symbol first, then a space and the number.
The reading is km/h 90
